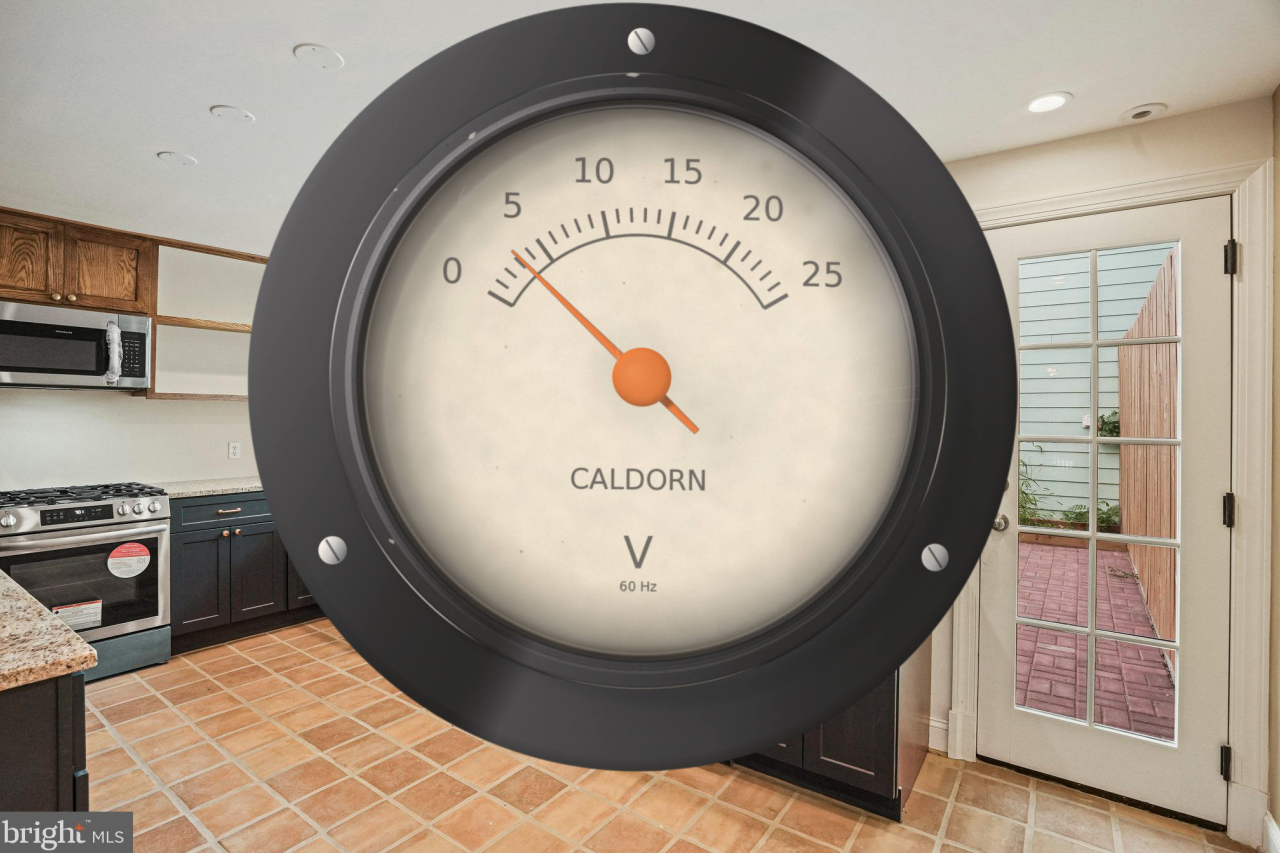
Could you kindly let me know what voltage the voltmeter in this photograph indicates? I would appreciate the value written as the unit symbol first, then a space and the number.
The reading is V 3
